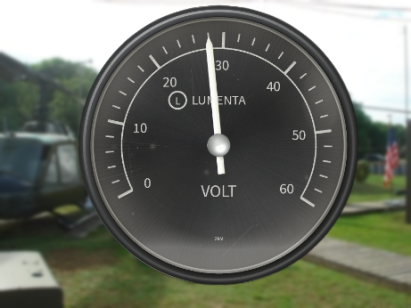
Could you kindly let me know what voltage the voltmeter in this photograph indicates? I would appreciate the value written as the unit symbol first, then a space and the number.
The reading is V 28
